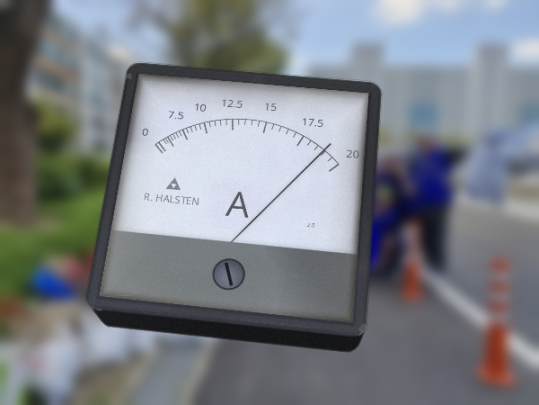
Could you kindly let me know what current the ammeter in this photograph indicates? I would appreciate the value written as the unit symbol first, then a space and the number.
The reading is A 19
